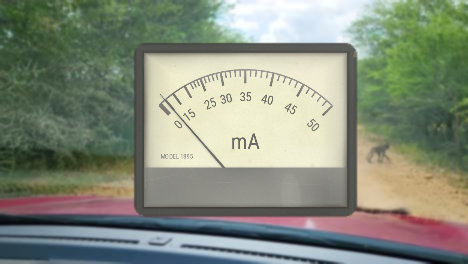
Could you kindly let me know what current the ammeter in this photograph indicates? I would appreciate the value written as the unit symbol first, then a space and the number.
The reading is mA 10
